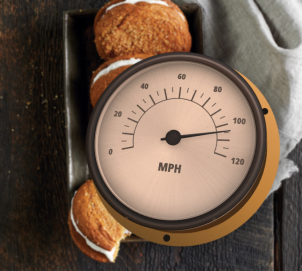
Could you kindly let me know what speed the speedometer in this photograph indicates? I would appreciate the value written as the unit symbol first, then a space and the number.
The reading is mph 105
